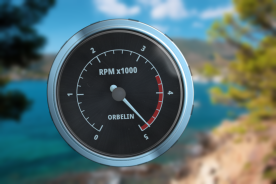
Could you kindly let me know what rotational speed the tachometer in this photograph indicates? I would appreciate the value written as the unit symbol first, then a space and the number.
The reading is rpm 4800
